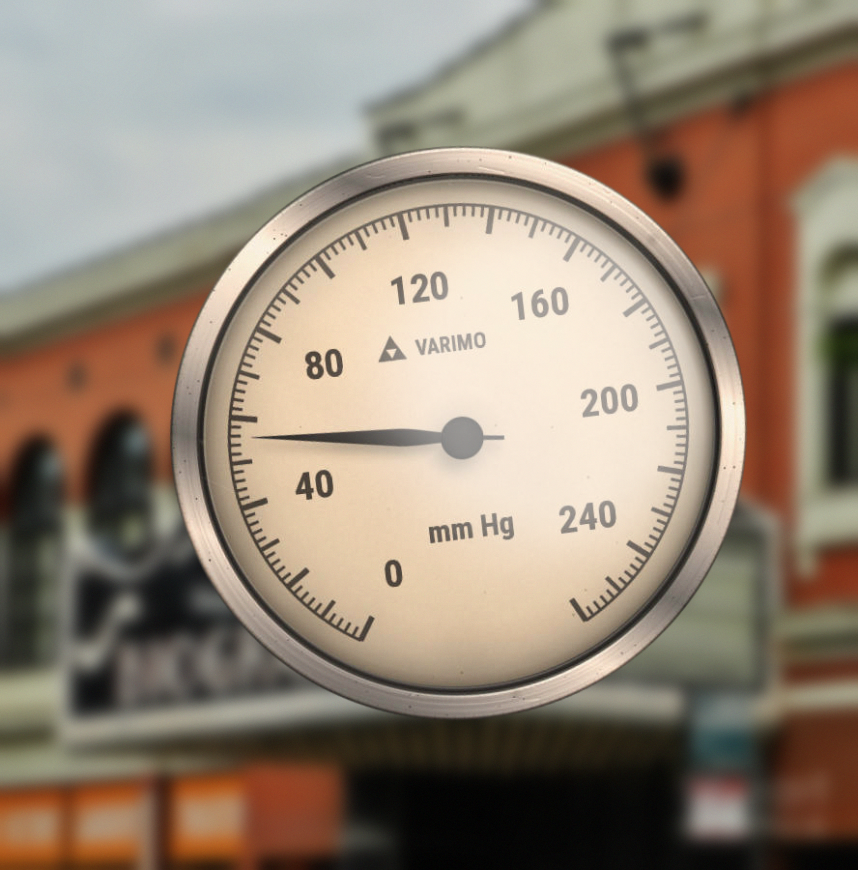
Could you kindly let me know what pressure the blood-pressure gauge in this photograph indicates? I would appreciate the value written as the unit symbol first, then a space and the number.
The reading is mmHg 56
